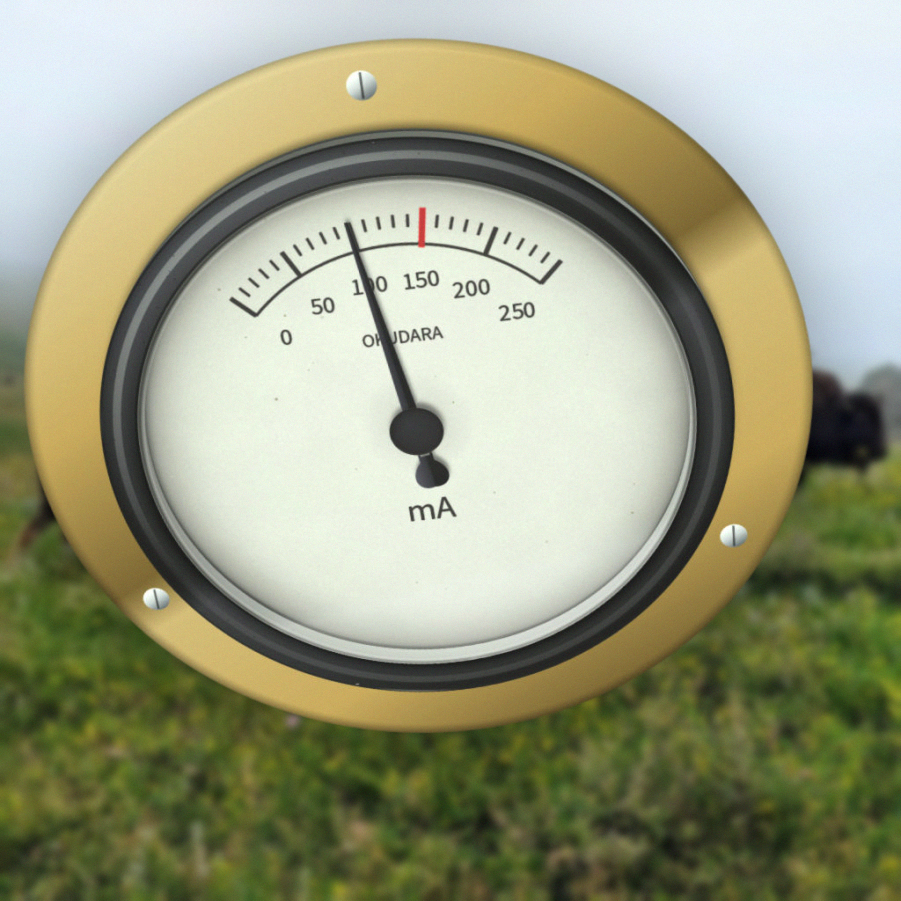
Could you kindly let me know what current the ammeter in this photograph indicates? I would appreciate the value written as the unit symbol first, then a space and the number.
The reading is mA 100
